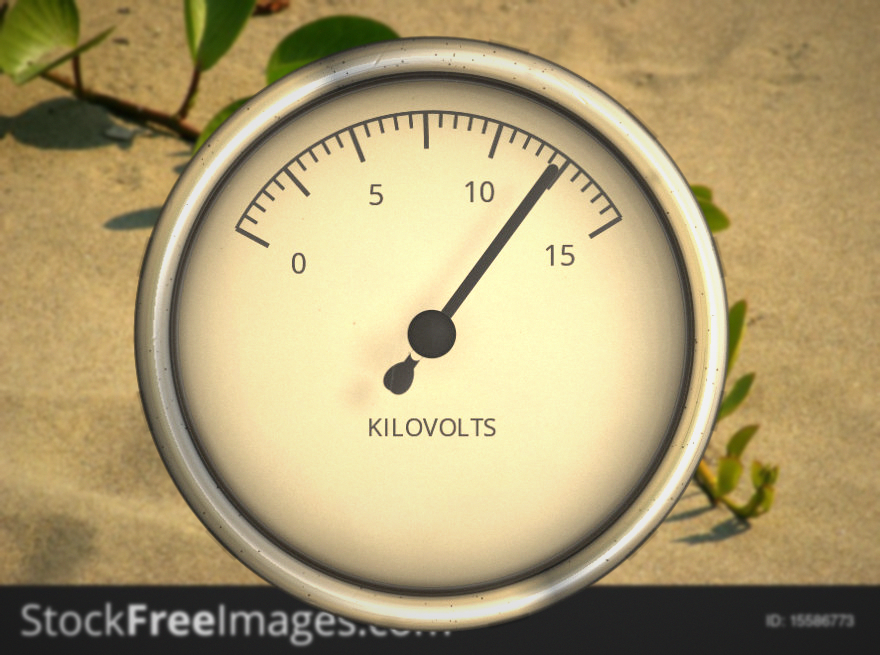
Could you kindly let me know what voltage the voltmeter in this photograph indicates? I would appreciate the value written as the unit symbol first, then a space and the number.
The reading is kV 12.25
